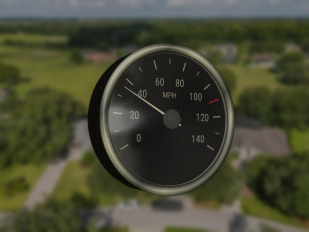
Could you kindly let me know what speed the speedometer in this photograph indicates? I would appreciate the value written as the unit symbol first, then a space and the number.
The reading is mph 35
